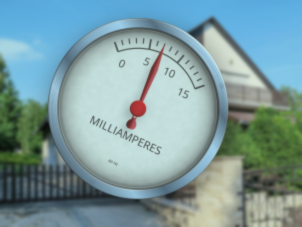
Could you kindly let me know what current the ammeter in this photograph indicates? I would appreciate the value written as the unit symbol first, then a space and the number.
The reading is mA 7
